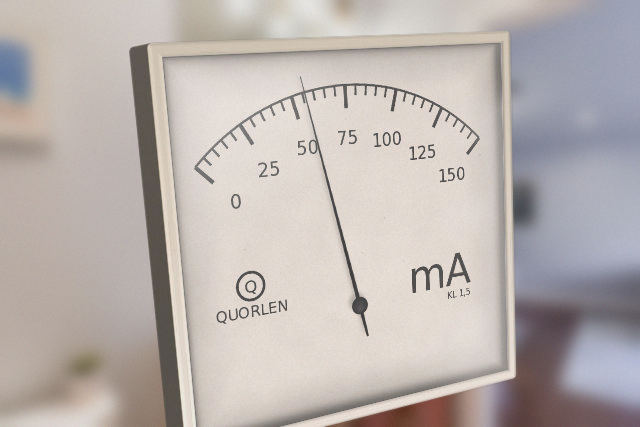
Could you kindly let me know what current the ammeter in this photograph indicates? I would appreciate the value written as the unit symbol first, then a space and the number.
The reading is mA 55
